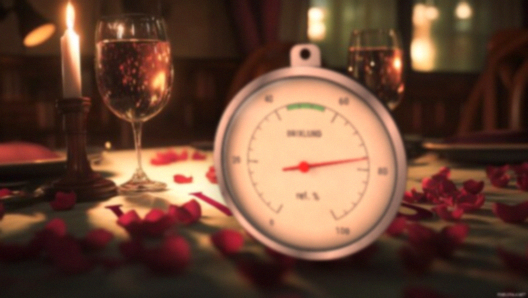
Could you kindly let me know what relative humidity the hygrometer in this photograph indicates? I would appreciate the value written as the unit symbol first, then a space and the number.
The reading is % 76
